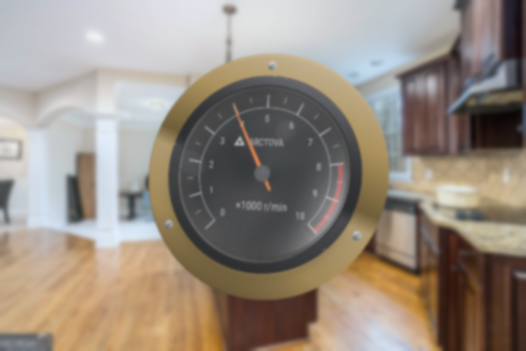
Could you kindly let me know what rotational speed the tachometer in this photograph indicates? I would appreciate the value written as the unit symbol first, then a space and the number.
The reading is rpm 4000
